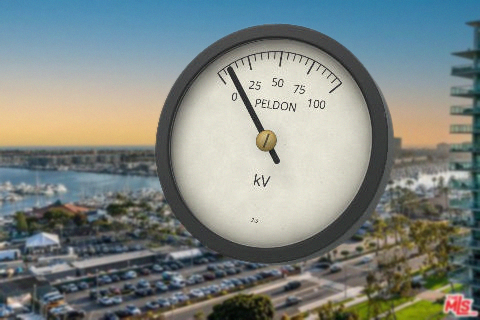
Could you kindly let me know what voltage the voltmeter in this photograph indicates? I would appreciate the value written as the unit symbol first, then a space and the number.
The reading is kV 10
